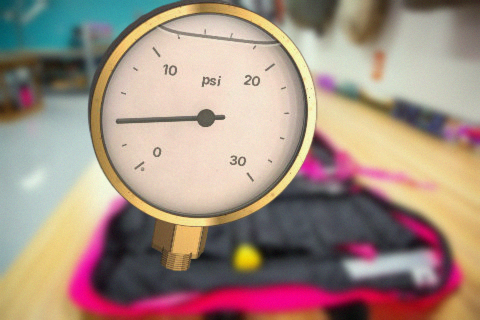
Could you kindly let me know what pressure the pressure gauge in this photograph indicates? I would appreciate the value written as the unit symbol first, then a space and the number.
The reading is psi 4
